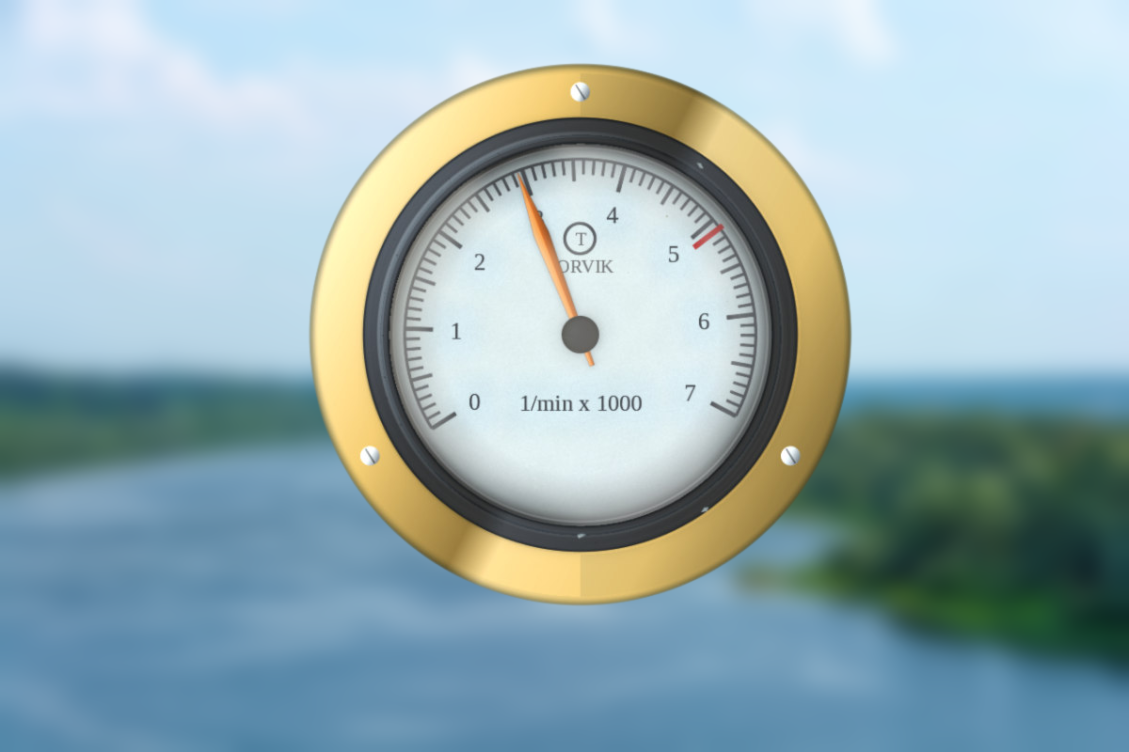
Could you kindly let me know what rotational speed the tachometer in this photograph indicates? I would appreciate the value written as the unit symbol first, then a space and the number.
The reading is rpm 2950
